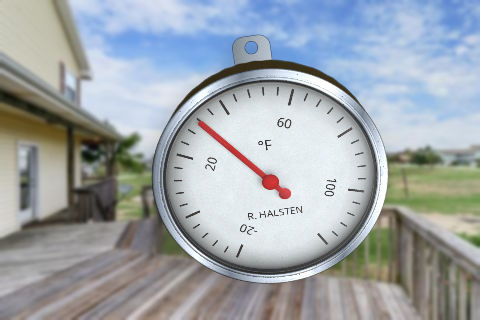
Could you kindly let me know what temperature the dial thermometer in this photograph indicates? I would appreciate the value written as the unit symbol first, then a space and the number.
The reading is °F 32
